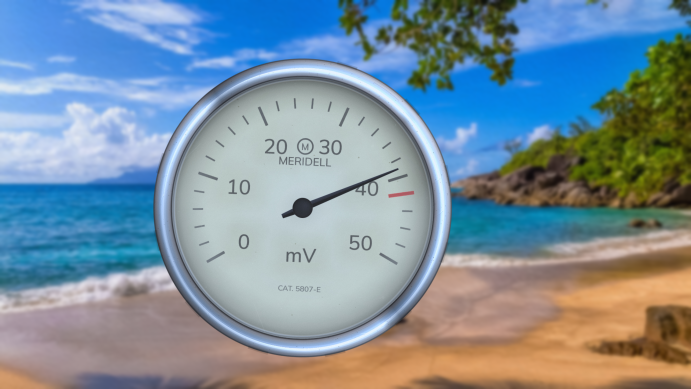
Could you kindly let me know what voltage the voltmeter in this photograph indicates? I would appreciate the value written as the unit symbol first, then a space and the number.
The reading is mV 39
